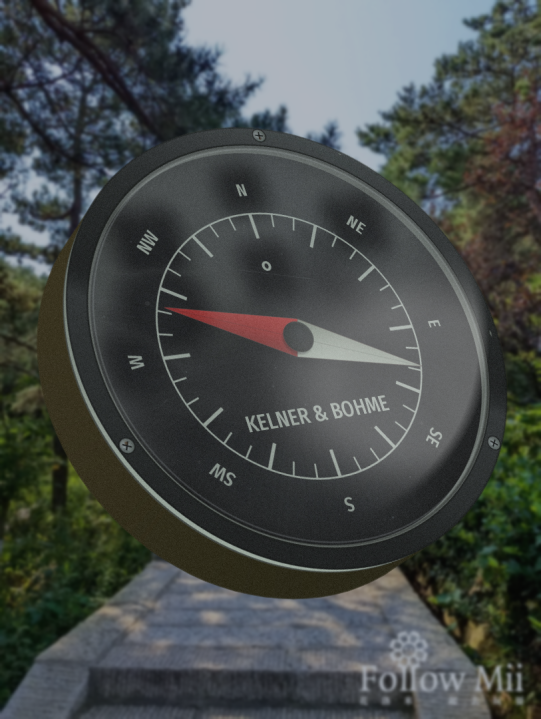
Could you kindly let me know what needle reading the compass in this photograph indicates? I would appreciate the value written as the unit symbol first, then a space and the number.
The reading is ° 290
